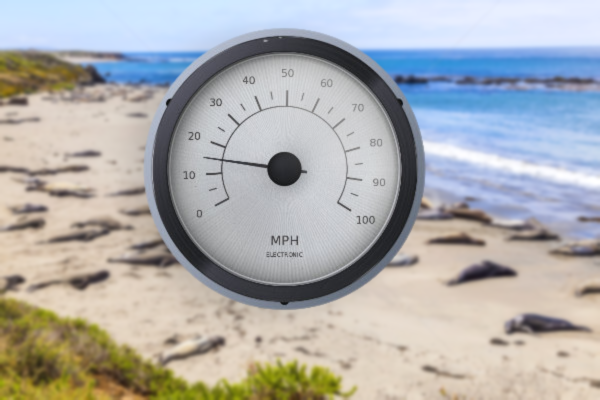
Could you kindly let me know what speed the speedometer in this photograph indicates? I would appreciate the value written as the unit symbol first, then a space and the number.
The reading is mph 15
